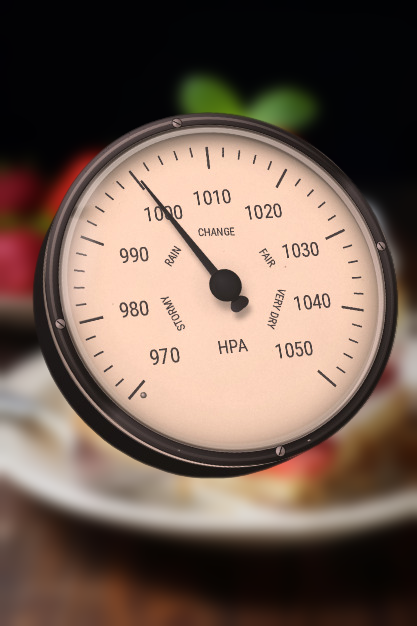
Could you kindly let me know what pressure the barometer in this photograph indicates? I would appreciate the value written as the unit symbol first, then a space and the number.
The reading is hPa 1000
